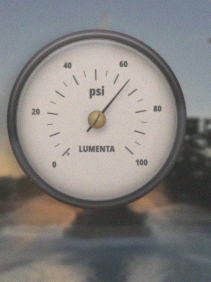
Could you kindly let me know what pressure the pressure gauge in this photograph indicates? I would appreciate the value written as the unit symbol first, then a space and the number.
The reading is psi 65
